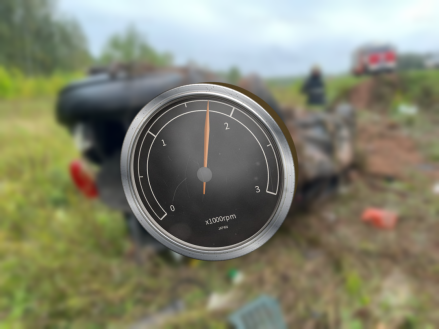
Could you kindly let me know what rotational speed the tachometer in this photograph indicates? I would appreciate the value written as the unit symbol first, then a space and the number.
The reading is rpm 1750
